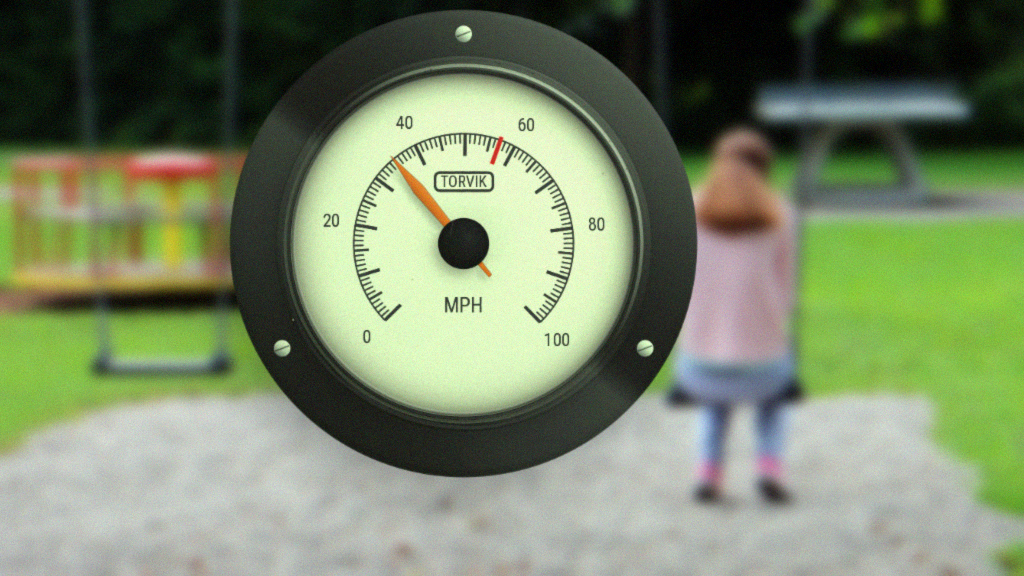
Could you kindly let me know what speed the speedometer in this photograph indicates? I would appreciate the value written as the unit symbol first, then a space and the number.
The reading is mph 35
